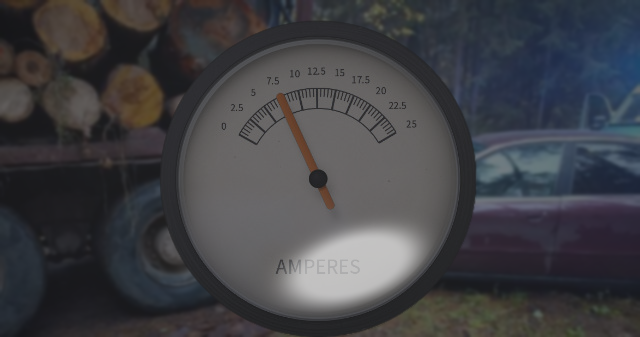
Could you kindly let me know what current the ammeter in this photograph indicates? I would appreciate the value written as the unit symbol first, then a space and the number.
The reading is A 7.5
